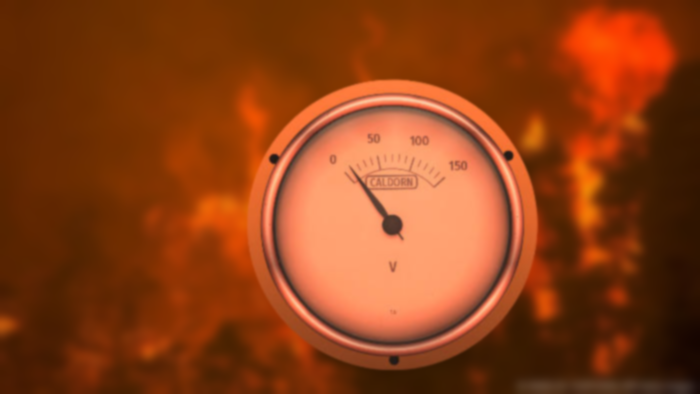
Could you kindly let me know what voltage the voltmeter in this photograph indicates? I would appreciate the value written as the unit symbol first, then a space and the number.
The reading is V 10
